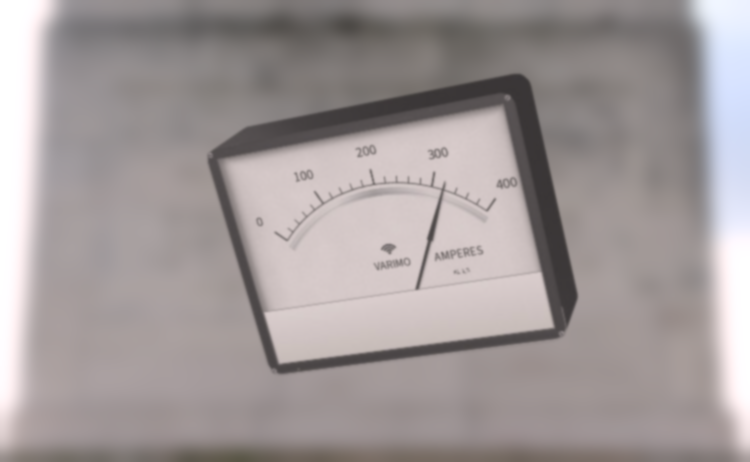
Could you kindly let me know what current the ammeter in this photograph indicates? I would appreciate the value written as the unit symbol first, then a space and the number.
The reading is A 320
